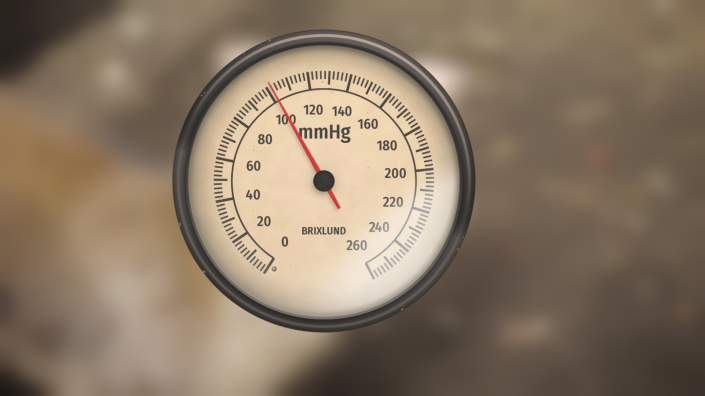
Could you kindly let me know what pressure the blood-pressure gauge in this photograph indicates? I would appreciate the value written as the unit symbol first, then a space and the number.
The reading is mmHg 102
